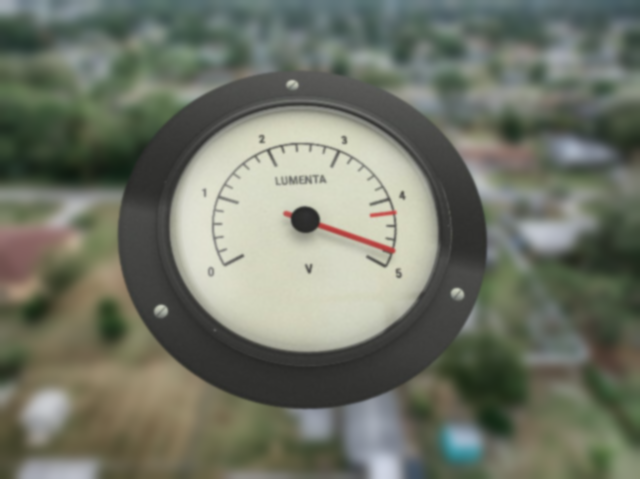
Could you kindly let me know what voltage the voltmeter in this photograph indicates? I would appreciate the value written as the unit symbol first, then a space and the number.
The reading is V 4.8
